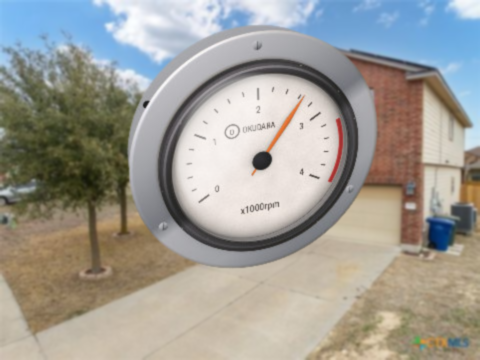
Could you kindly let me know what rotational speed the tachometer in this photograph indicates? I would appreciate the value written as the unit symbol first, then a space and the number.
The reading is rpm 2600
